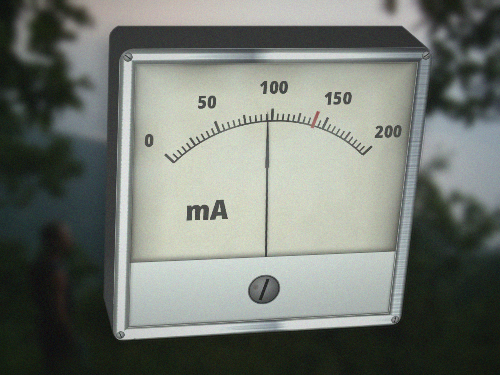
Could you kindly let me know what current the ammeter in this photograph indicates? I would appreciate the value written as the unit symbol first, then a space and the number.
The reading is mA 95
